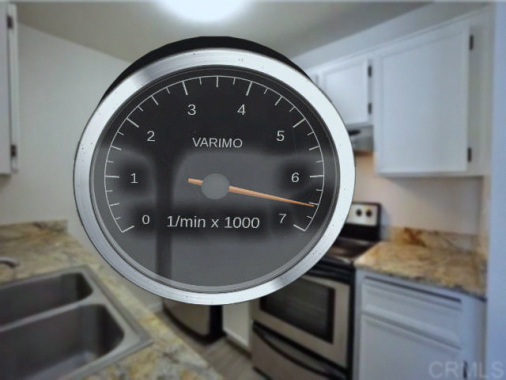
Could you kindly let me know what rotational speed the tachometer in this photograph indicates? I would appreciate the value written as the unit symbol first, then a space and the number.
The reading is rpm 6500
